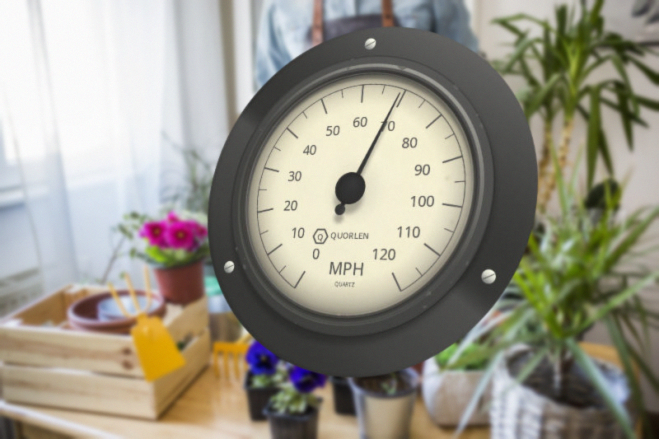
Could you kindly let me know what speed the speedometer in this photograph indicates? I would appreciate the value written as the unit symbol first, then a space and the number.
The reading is mph 70
